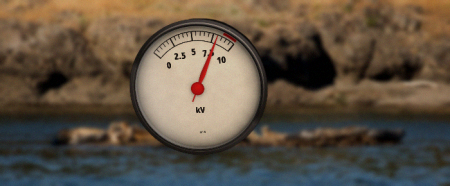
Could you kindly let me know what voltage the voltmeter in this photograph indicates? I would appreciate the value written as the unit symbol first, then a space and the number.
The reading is kV 8
